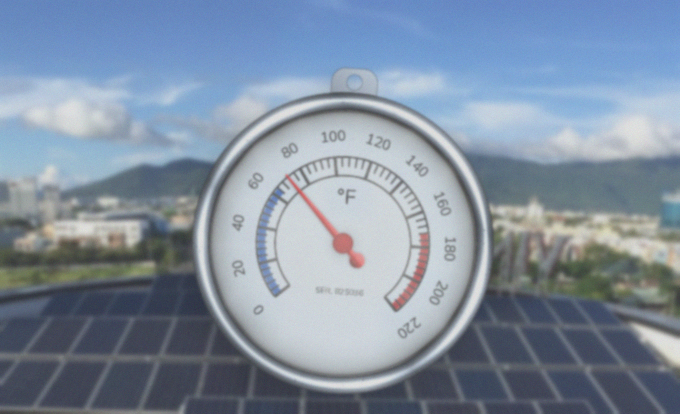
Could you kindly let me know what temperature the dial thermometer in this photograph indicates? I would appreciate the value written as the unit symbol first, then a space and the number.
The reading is °F 72
